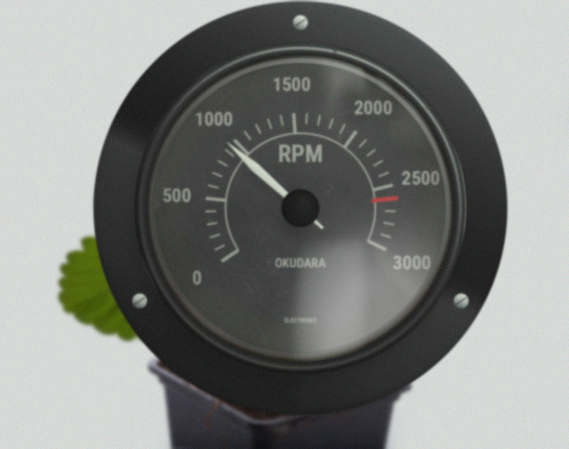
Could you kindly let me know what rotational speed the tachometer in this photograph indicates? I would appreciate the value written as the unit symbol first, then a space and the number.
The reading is rpm 950
